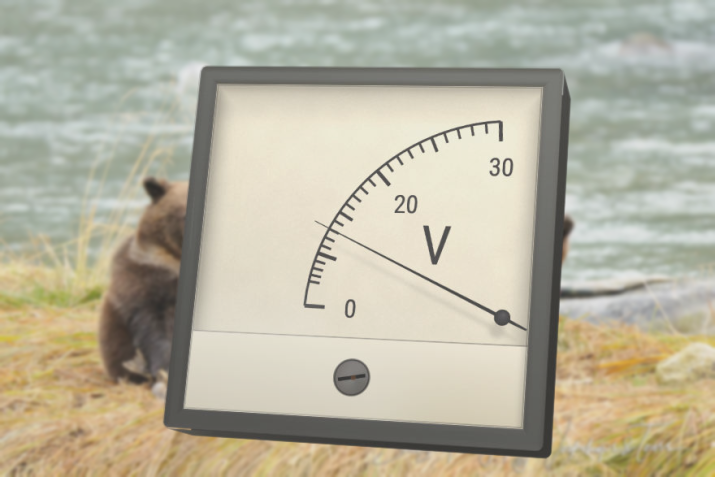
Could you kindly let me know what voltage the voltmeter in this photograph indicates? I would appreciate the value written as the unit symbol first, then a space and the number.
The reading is V 13
